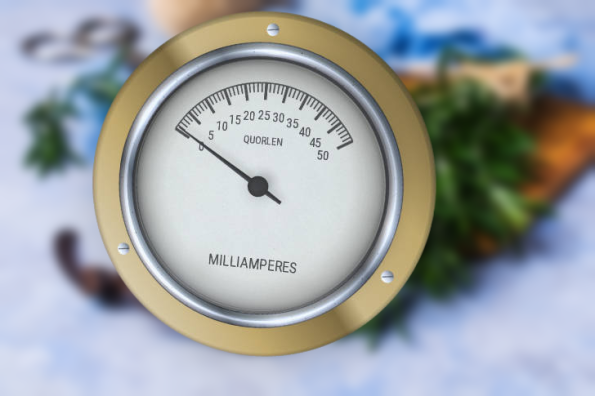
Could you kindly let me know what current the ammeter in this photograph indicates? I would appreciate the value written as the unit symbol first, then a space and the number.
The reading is mA 1
